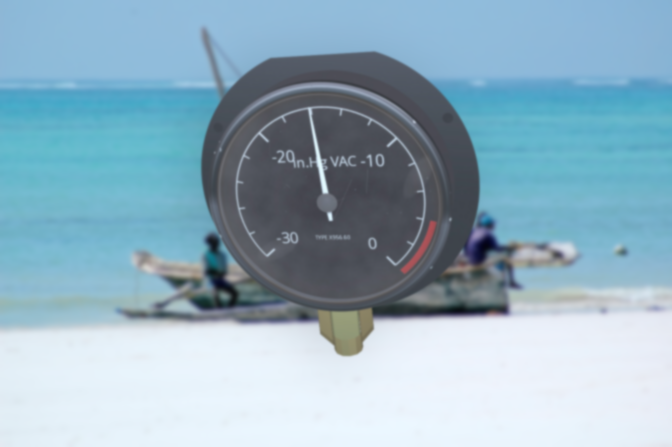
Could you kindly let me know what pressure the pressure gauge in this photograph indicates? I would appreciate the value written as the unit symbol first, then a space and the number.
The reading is inHg -16
